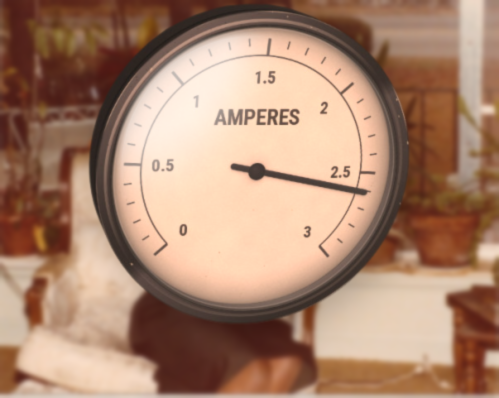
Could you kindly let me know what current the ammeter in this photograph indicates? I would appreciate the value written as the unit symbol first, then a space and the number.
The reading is A 2.6
